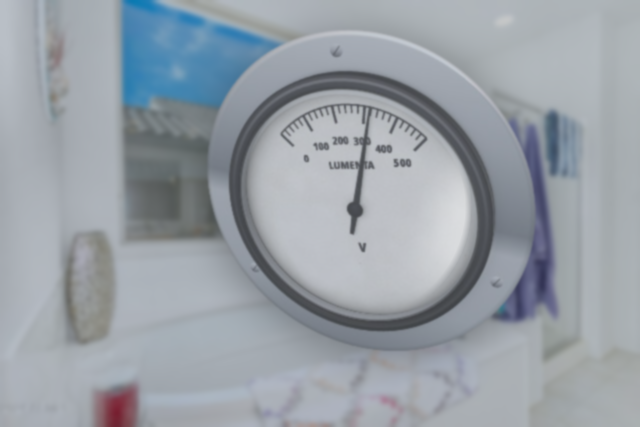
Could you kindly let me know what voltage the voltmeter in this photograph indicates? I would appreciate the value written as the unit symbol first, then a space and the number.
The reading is V 320
